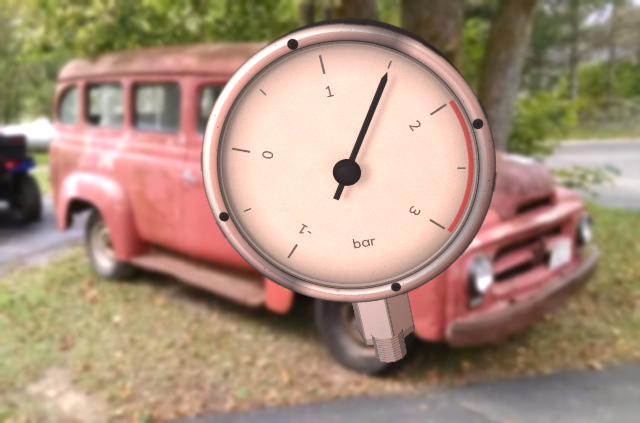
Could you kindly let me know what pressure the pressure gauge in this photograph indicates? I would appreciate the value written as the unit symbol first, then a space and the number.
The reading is bar 1.5
